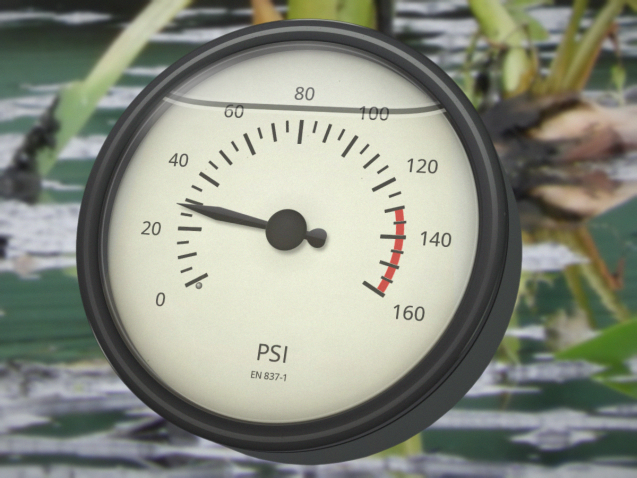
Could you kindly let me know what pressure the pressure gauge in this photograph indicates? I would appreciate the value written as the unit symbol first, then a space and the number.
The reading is psi 27.5
